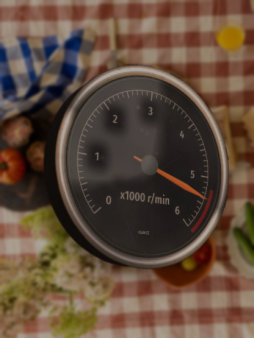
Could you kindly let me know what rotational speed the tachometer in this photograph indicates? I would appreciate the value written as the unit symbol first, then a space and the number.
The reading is rpm 5400
